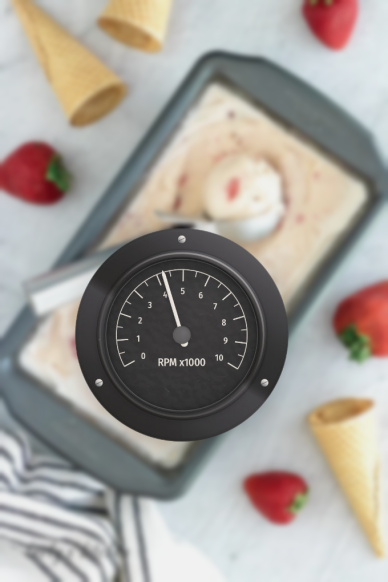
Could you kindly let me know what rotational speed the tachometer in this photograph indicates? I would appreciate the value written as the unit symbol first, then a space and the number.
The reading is rpm 4250
